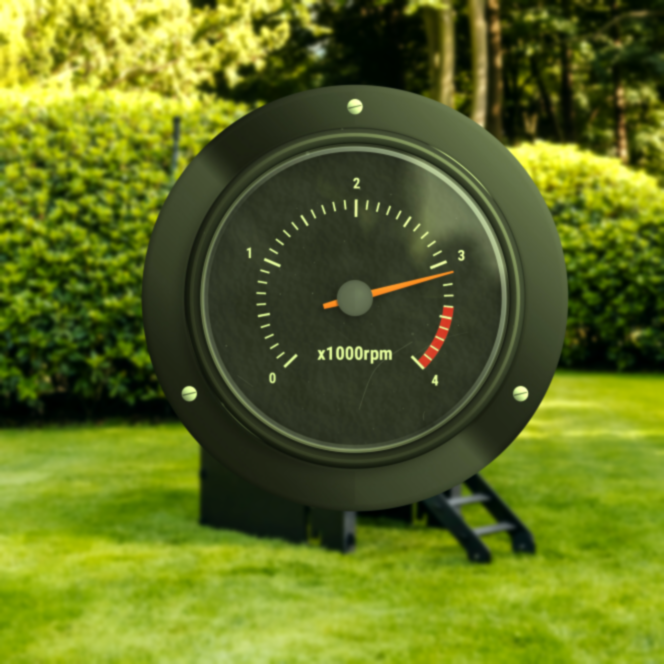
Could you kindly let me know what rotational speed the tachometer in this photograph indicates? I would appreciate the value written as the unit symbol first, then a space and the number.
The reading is rpm 3100
